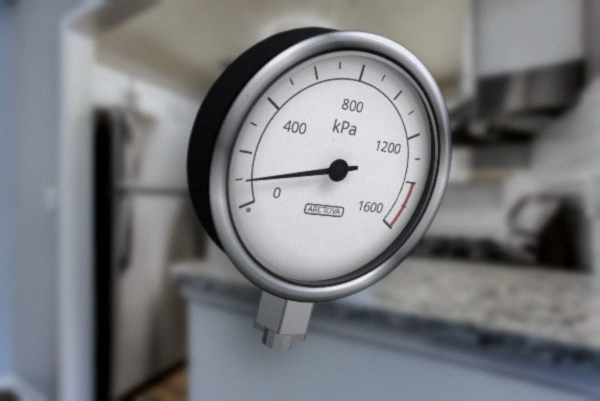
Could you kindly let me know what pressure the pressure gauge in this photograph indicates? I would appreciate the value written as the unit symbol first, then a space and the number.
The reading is kPa 100
